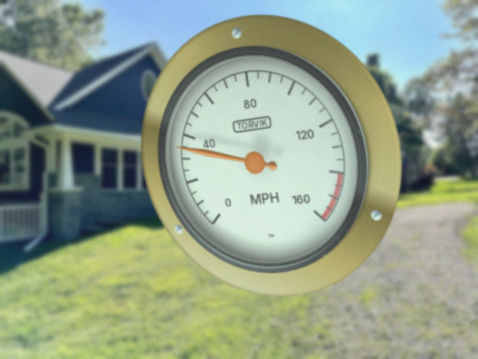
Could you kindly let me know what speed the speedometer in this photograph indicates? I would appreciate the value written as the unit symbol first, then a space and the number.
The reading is mph 35
